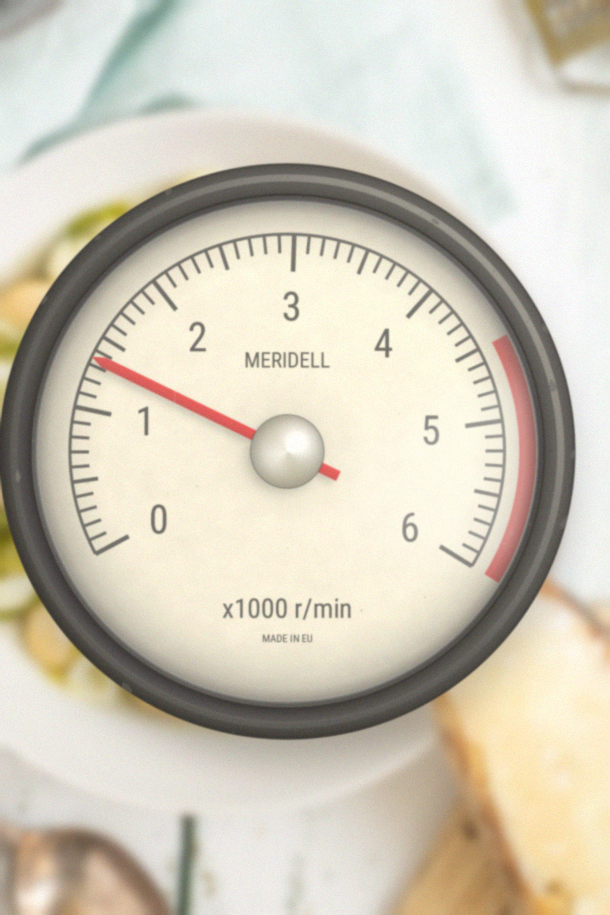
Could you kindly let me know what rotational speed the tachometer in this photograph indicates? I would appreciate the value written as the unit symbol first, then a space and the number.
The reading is rpm 1350
